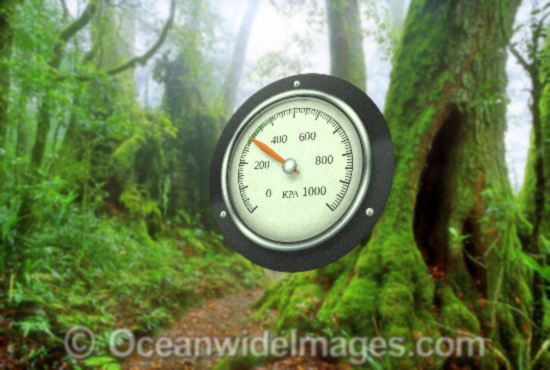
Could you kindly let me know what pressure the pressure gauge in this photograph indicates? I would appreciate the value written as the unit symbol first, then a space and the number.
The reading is kPa 300
